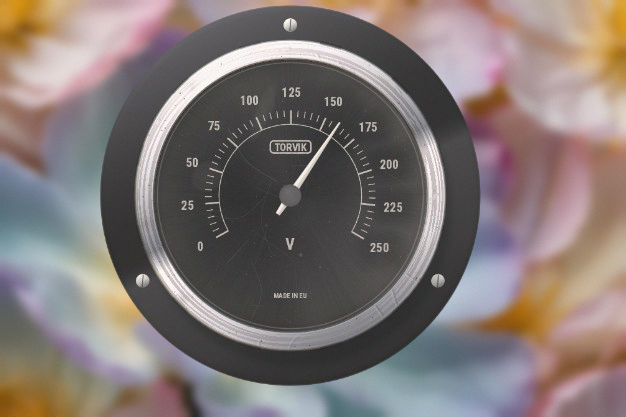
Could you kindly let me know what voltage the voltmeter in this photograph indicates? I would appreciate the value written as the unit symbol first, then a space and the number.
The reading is V 160
